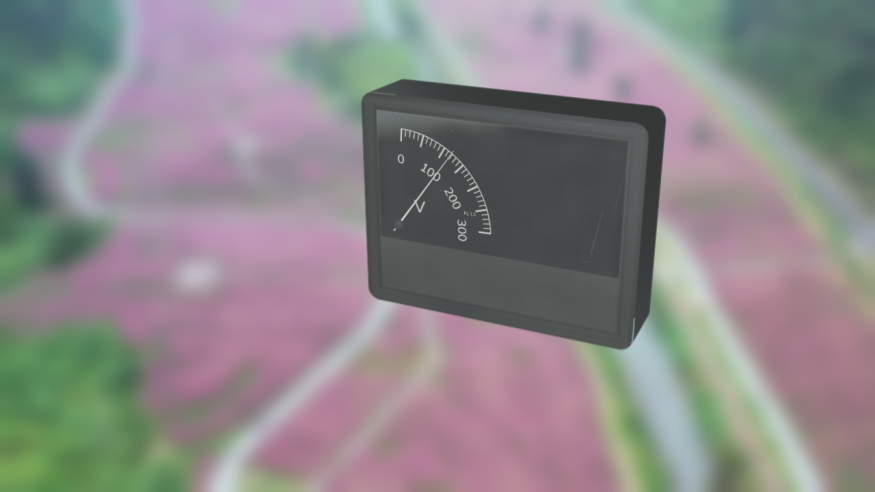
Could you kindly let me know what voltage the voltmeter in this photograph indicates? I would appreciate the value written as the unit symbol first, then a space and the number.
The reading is V 120
